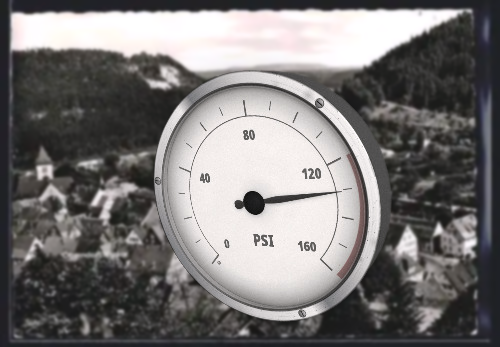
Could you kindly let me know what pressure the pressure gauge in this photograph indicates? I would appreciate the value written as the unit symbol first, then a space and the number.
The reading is psi 130
